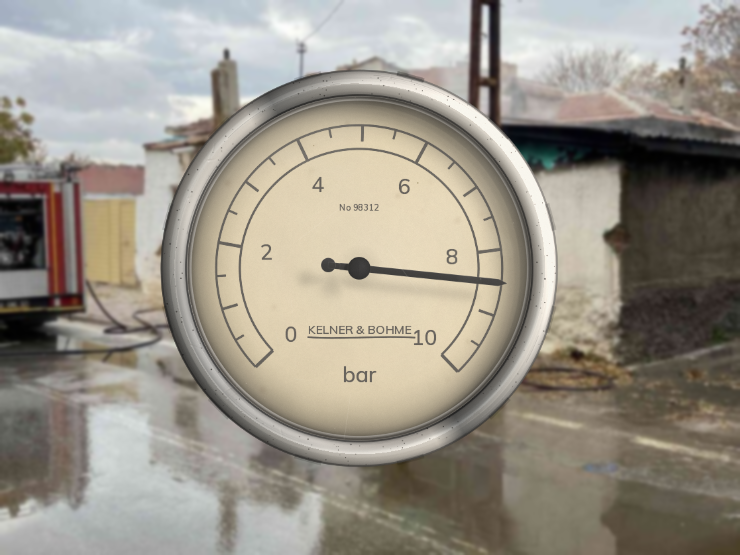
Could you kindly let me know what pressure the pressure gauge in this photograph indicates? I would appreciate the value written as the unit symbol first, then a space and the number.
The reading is bar 8.5
